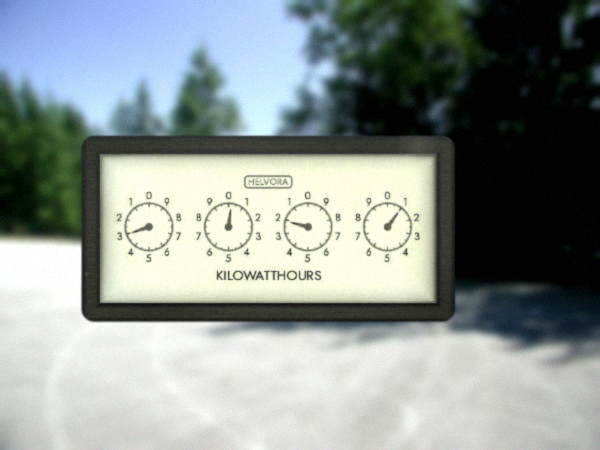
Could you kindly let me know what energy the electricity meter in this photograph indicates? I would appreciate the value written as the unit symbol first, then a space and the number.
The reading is kWh 3021
